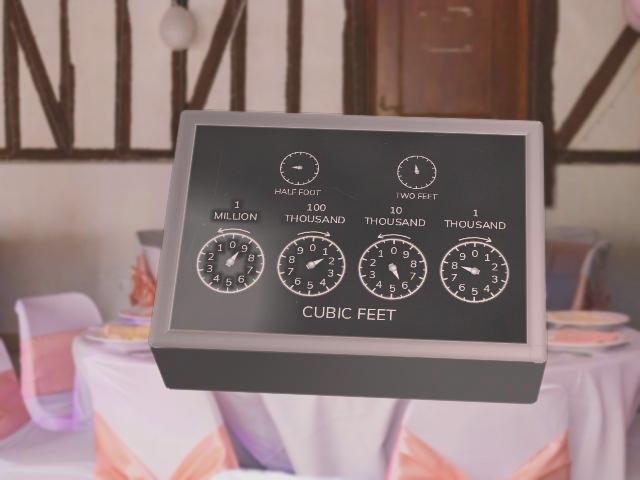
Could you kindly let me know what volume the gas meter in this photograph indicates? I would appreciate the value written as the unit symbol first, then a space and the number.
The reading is ft³ 915800
